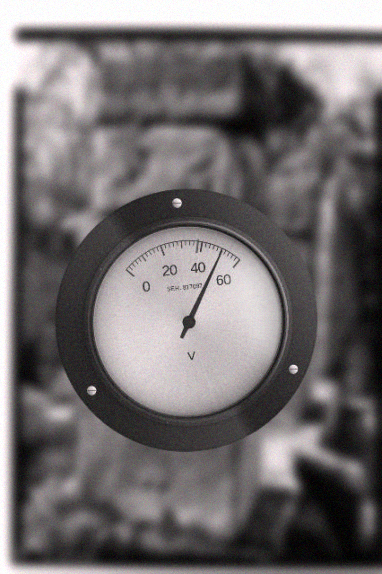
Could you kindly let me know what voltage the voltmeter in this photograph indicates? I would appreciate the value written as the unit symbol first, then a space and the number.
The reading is V 50
